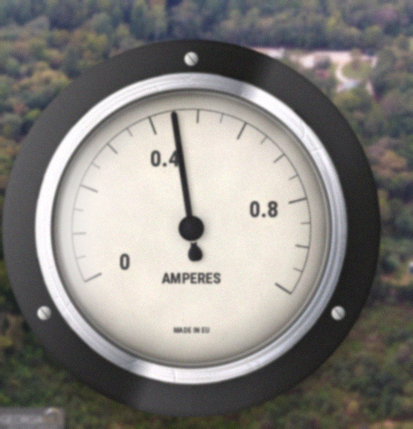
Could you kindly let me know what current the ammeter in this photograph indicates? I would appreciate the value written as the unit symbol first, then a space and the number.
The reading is A 0.45
